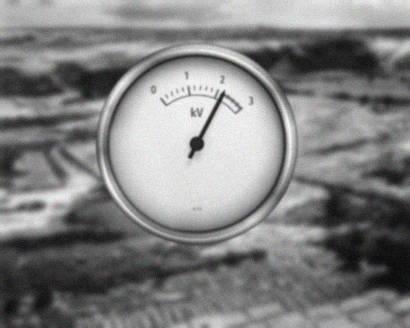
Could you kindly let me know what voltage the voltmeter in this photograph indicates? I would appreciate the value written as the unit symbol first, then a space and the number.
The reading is kV 2.2
